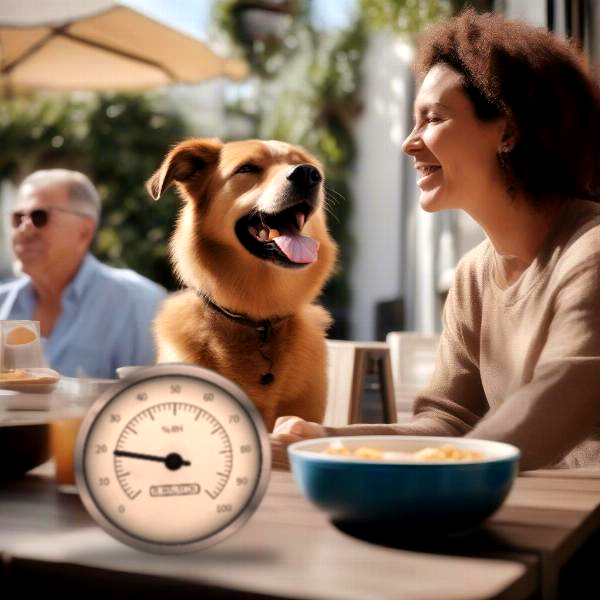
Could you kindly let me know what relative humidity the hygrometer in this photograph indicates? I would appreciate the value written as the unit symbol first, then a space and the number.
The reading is % 20
